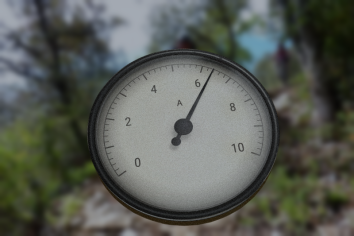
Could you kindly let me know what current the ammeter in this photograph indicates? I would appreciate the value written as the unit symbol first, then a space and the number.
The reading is A 6.4
